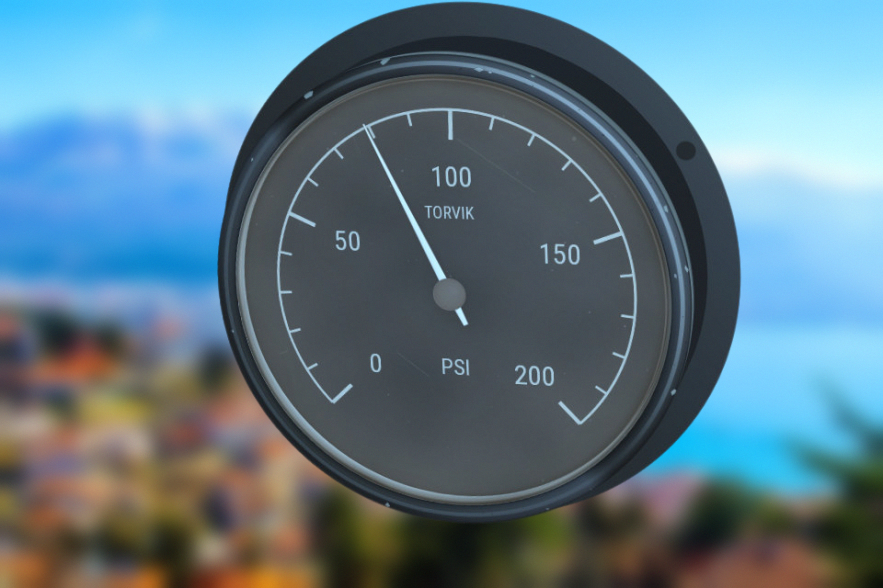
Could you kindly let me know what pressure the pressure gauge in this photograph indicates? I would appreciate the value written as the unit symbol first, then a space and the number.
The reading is psi 80
